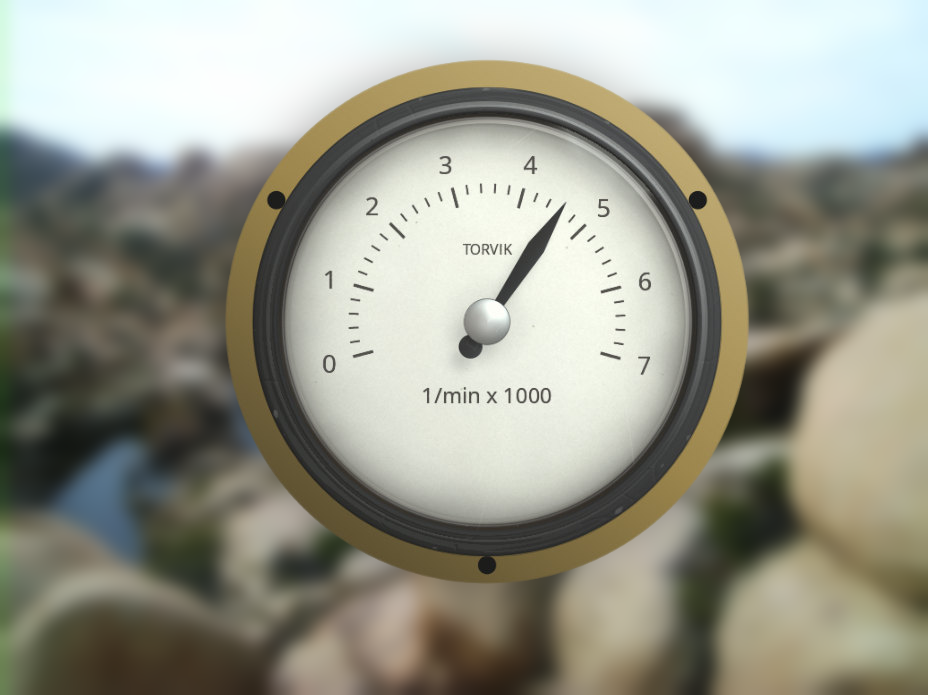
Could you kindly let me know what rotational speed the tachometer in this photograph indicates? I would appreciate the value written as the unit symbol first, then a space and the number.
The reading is rpm 4600
